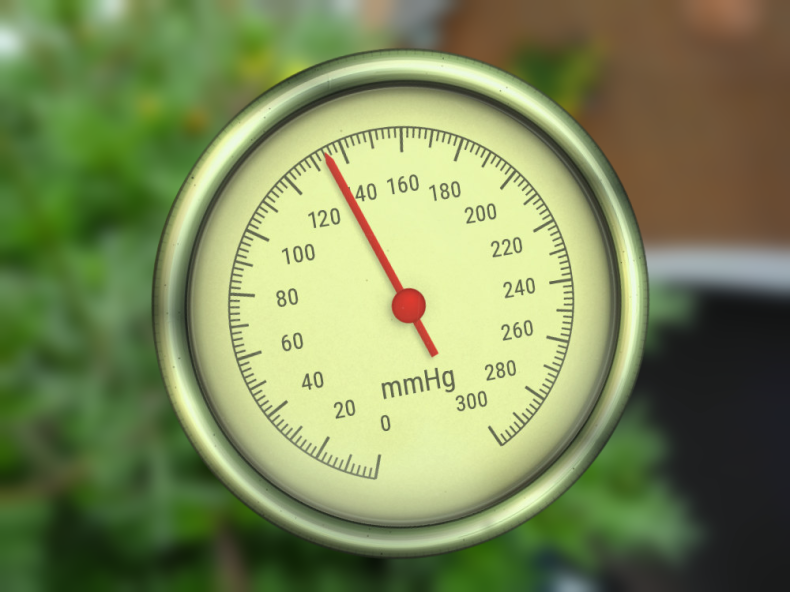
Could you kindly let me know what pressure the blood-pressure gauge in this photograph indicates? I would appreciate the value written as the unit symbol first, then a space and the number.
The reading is mmHg 134
